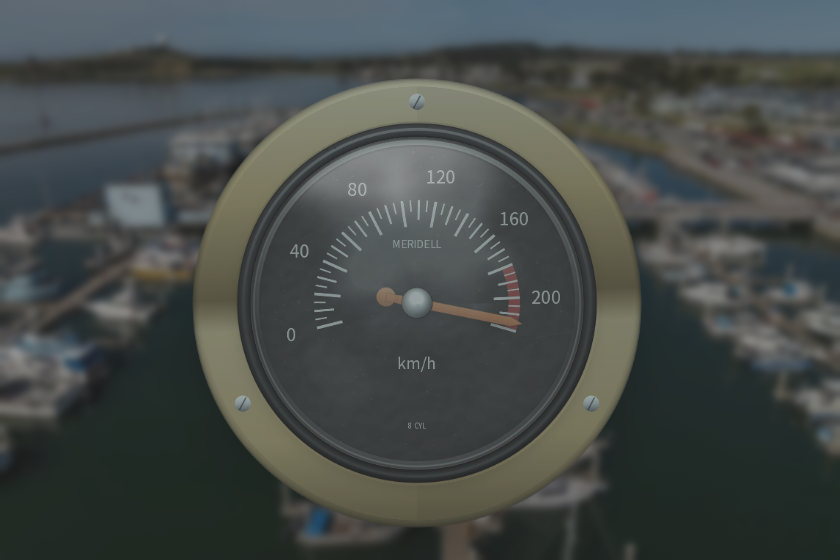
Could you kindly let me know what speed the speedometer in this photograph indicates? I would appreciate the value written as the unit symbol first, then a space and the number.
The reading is km/h 215
